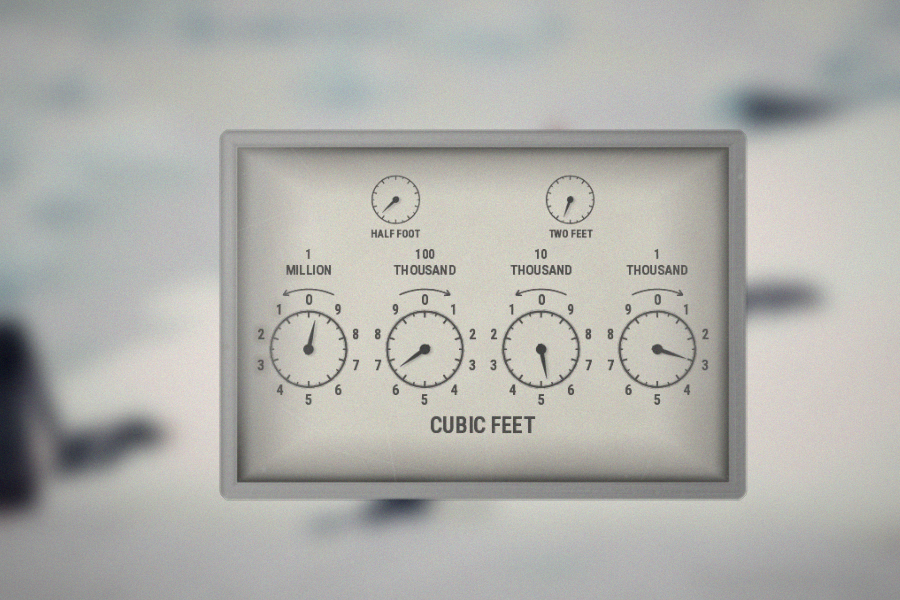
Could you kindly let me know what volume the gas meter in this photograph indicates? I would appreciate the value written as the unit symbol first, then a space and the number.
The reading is ft³ 965300
